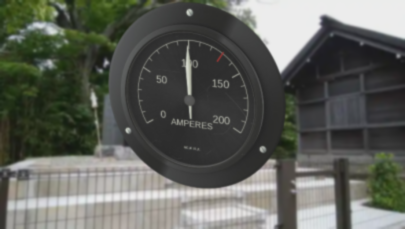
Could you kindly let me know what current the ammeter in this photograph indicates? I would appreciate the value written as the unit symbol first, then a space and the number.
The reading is A 100
